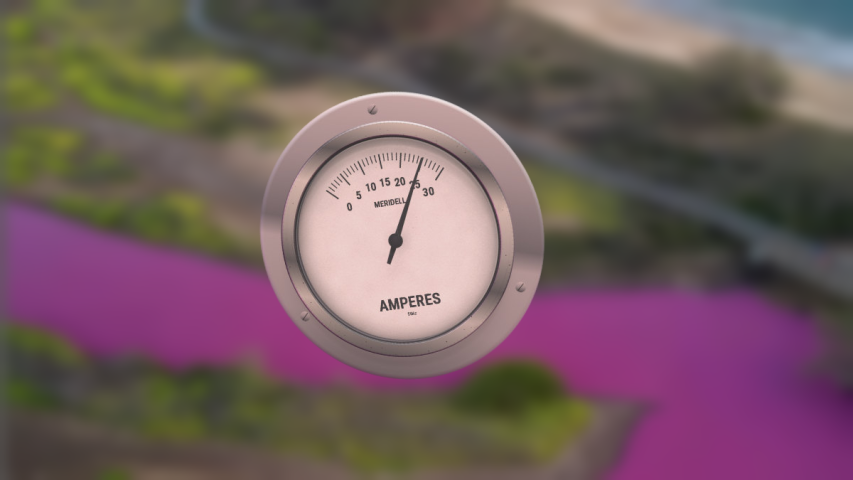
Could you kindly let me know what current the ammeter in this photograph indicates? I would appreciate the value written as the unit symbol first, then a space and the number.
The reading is A 25
